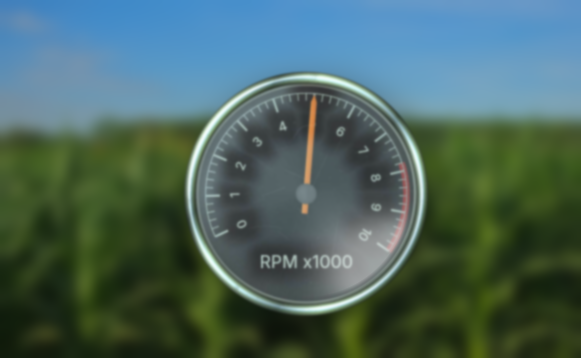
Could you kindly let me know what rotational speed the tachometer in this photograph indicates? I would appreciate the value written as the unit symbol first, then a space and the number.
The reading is rpm 5000
